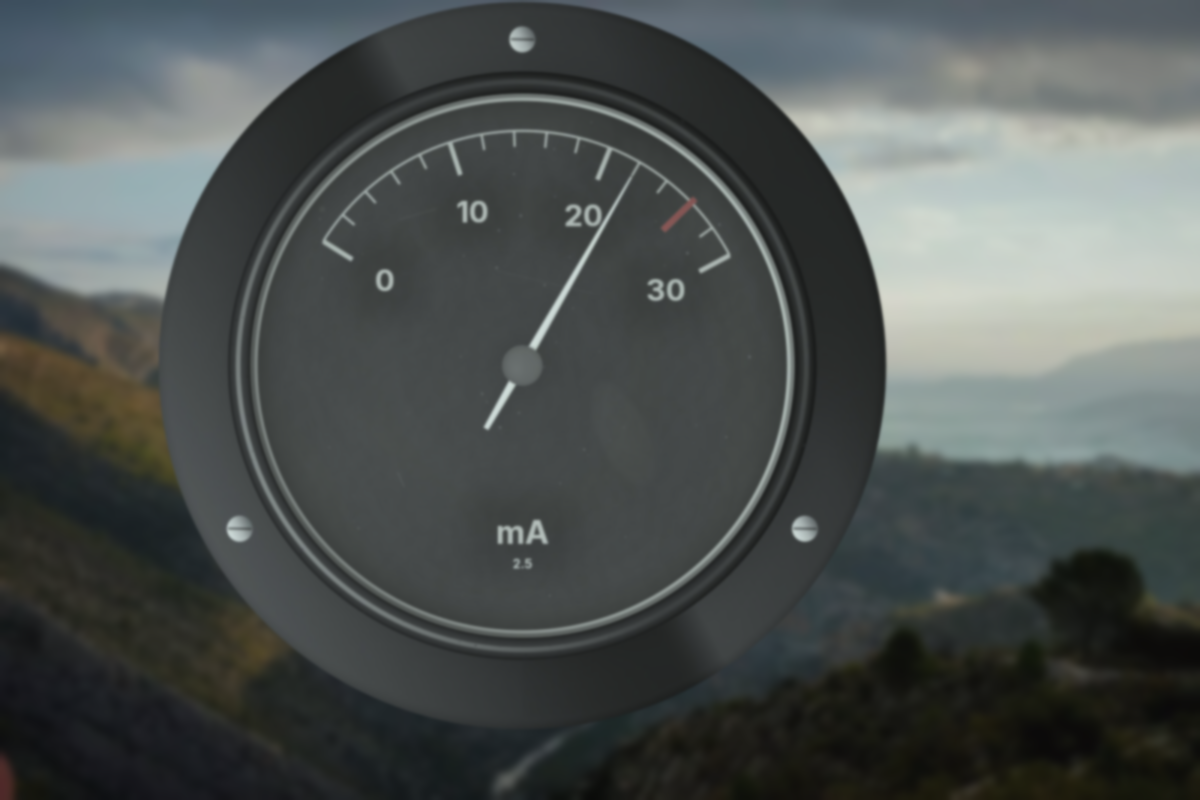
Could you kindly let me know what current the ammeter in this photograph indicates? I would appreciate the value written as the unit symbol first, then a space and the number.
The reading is mA 22
